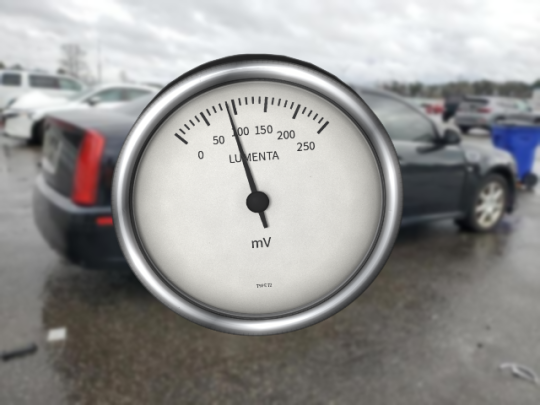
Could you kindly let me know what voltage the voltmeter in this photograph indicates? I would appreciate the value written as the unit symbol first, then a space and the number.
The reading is mV 90
